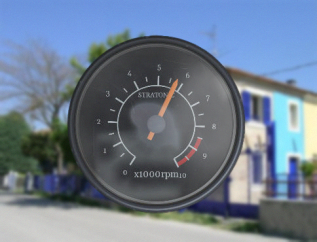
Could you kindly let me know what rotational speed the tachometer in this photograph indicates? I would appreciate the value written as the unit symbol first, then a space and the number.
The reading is rpm 5750
